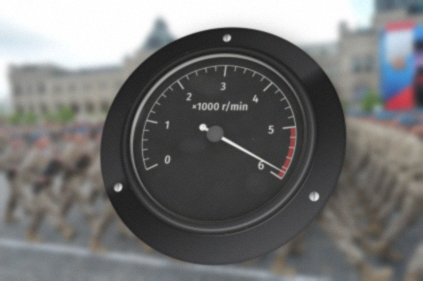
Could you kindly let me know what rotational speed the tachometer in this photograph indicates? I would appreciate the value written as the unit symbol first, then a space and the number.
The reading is rpm 5900
